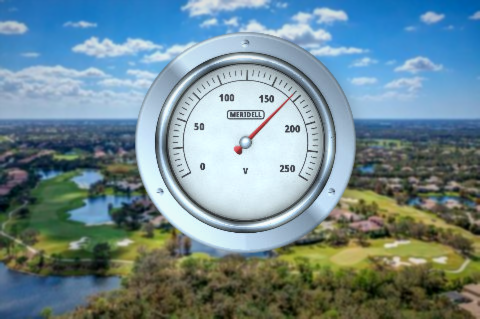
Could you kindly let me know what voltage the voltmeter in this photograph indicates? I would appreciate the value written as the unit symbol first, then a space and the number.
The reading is V 170
